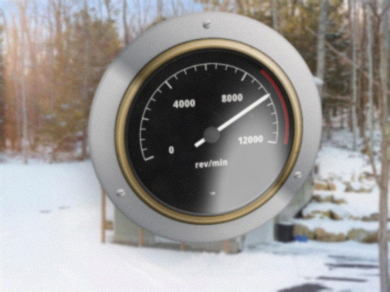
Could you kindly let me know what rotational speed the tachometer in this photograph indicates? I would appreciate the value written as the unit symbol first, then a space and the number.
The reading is rpm 9500
